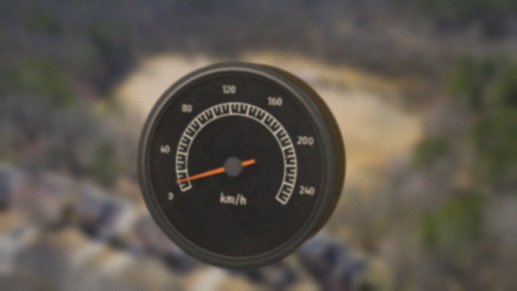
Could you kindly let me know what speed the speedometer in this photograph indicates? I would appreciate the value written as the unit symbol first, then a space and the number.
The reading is km/h 10
